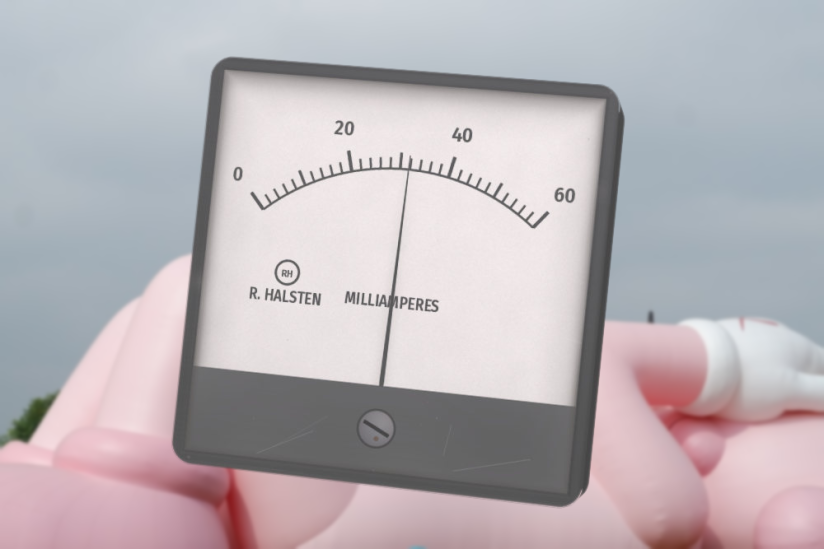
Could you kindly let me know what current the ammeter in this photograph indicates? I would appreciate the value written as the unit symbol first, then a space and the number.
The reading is mA 32
